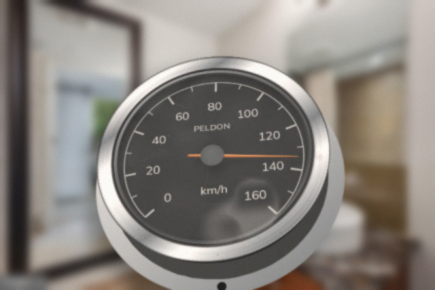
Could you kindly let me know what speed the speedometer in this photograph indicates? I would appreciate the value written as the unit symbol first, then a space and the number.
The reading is km/h 135
